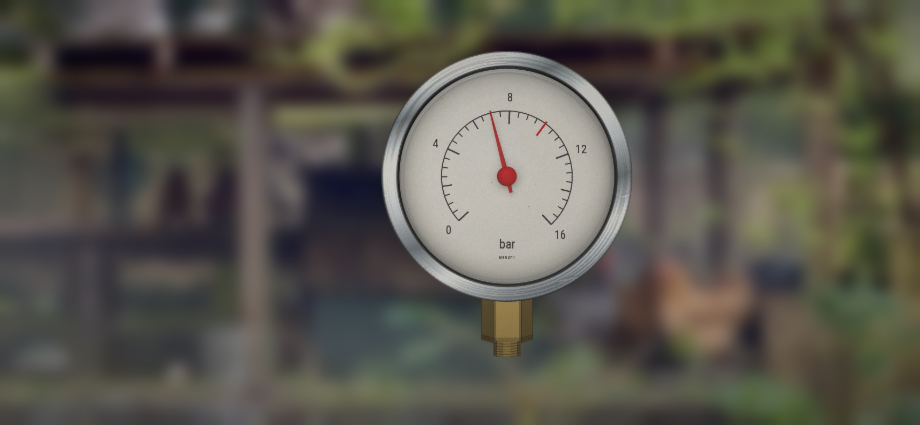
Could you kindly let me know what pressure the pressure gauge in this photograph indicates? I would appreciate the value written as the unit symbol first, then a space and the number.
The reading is bar 7
